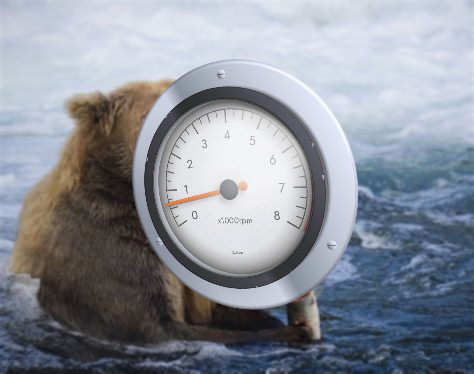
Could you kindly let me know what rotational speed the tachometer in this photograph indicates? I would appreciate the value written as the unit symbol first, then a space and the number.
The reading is rpm 625
